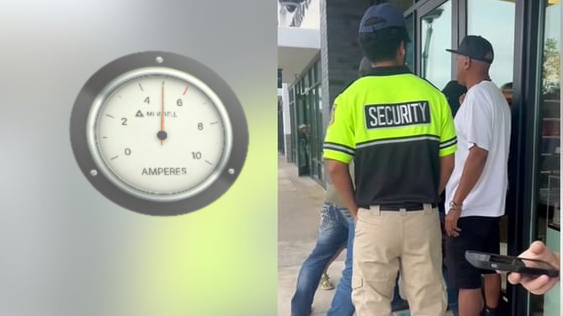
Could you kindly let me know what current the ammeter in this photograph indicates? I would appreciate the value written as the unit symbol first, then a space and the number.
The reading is A 5
